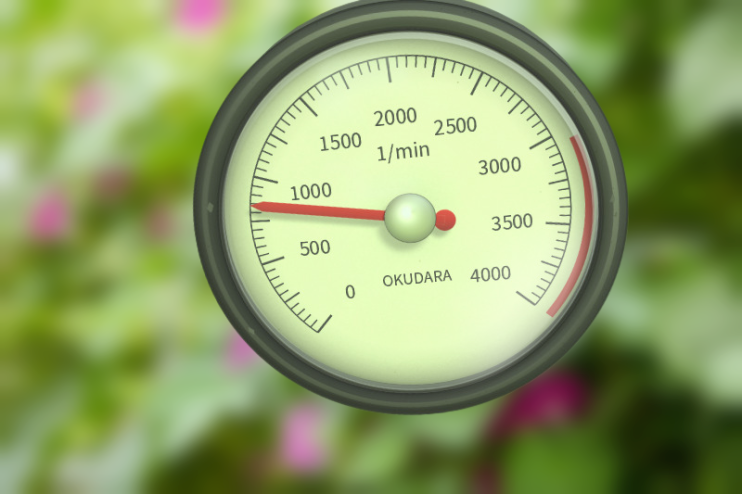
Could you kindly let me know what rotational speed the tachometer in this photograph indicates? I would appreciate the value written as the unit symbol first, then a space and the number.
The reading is rpm 850
